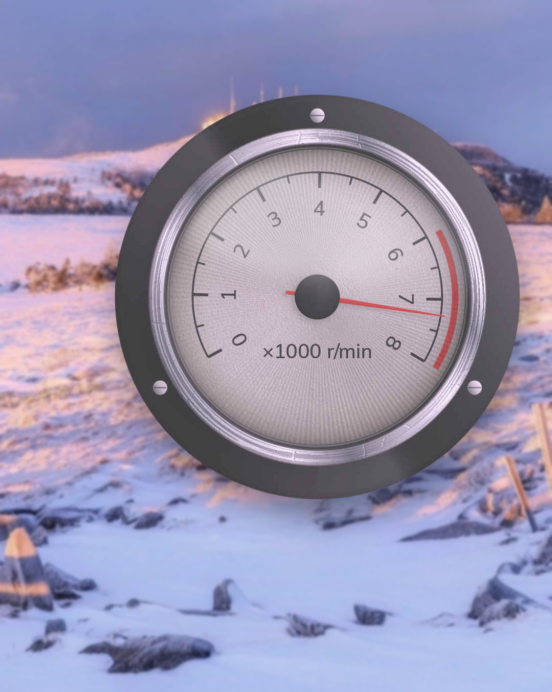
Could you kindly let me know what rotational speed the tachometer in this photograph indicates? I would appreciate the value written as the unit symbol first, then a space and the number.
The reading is rpm 7250
